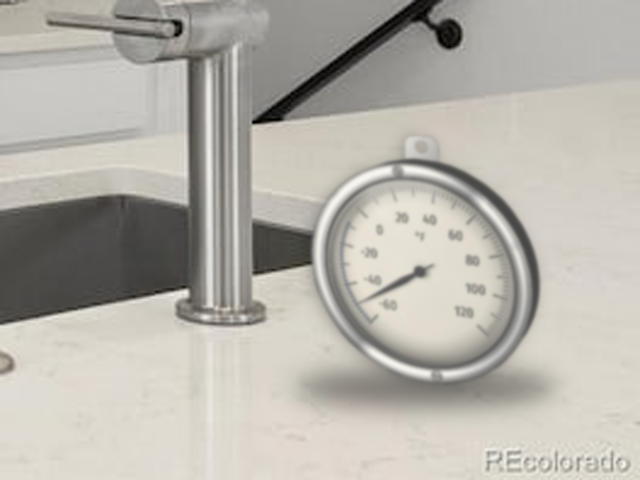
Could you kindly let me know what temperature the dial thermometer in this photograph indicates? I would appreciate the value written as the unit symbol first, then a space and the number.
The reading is °F -50
